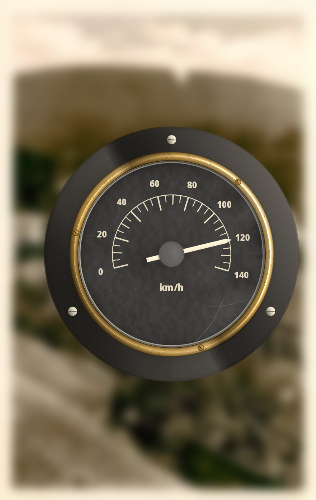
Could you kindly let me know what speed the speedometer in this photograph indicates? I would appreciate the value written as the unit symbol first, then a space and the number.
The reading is km/h 120
